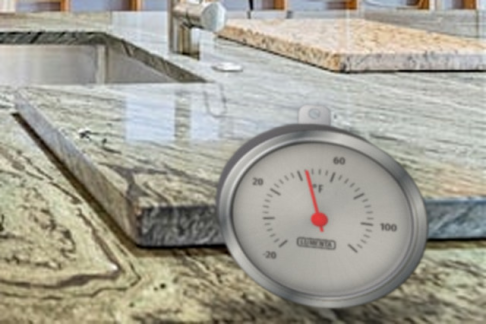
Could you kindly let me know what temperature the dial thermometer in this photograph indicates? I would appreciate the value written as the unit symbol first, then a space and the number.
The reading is °F 44
